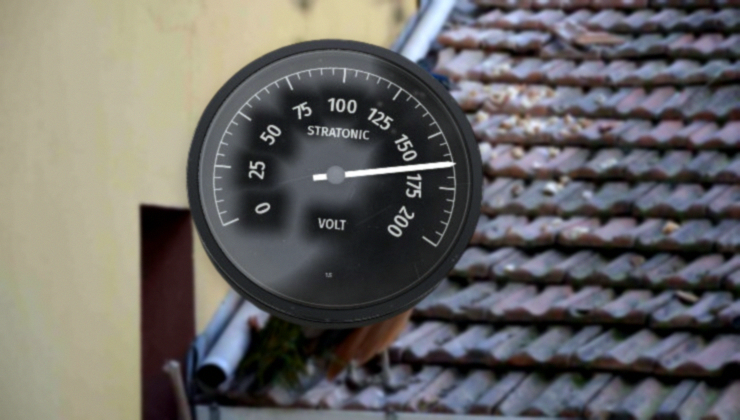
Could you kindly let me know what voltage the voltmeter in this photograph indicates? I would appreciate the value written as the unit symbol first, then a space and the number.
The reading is V 165
